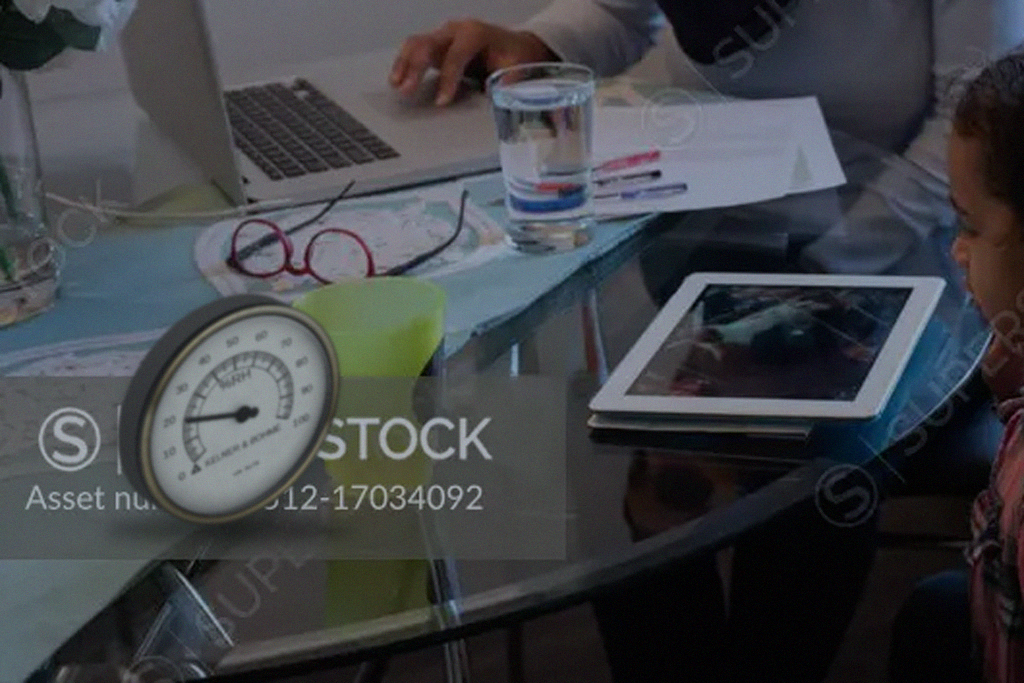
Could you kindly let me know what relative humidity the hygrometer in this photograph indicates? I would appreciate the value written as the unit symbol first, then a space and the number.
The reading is % 20
